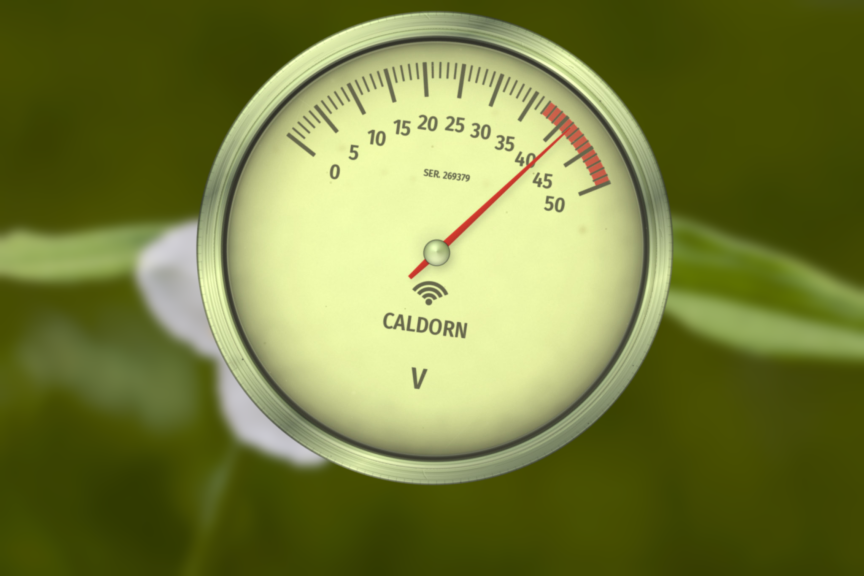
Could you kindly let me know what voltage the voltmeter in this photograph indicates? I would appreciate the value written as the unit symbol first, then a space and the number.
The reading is V 41
